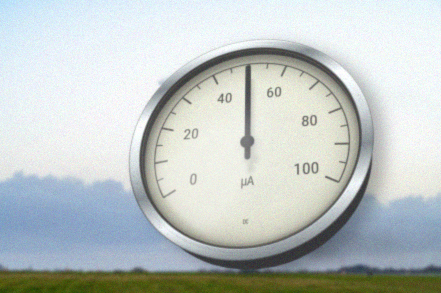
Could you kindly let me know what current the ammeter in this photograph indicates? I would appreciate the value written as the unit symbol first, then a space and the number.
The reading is µA 50
